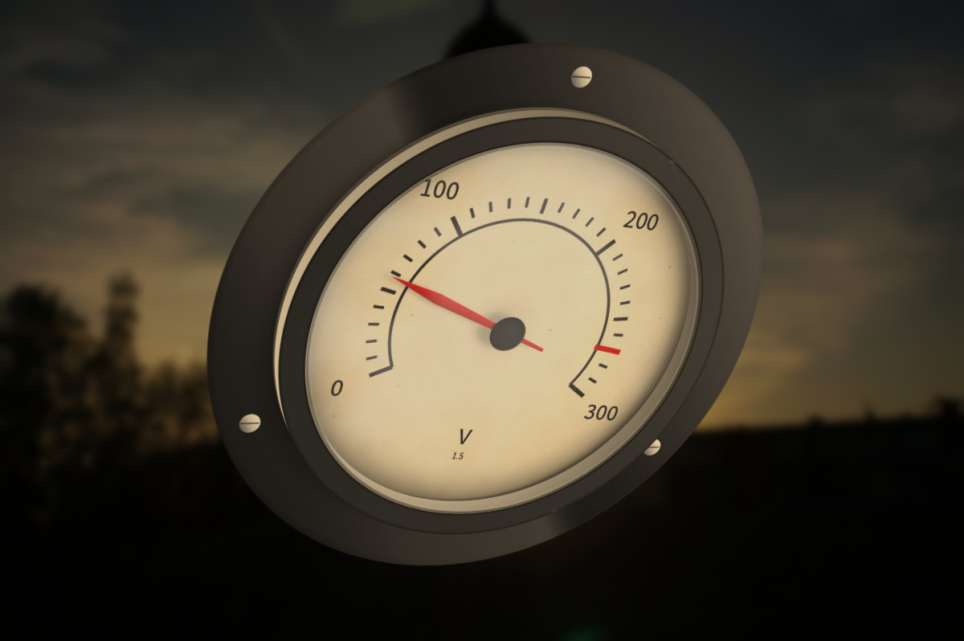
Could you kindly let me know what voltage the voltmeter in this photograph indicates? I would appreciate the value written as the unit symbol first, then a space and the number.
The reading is V 60
